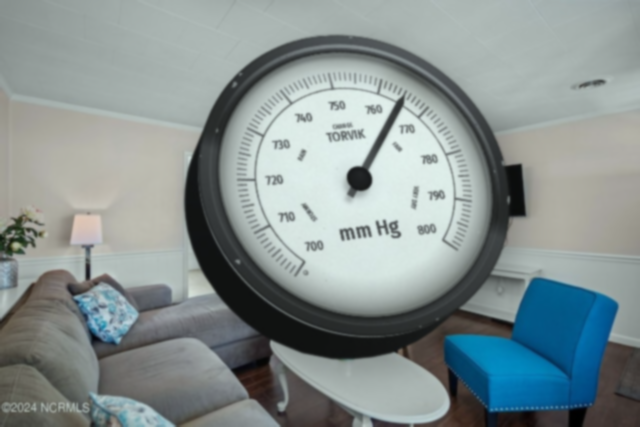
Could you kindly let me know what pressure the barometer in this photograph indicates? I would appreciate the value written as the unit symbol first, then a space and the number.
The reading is mmHg 765
